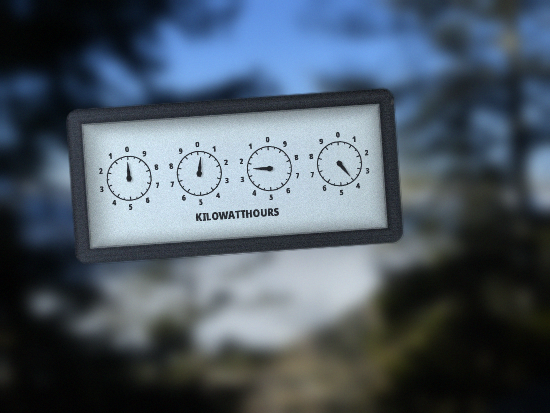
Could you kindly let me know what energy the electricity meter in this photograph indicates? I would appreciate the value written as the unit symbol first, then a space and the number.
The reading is kWh 24
